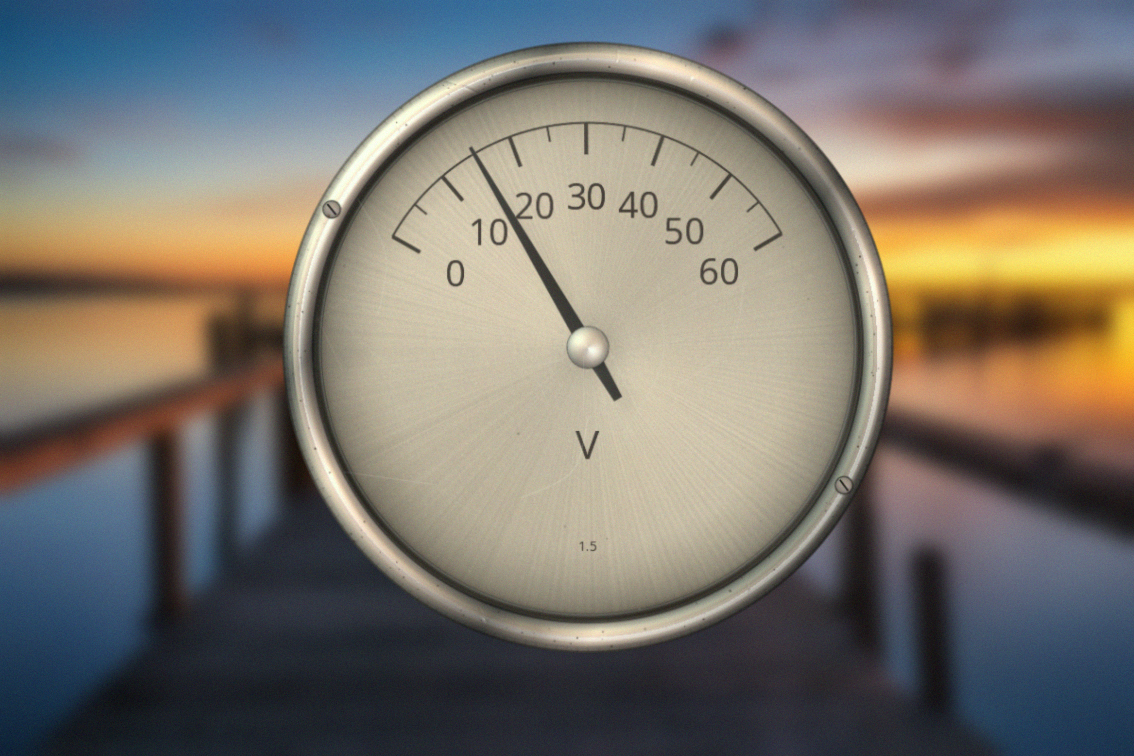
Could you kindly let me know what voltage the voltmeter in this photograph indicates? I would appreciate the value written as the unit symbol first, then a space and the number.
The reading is V 15
